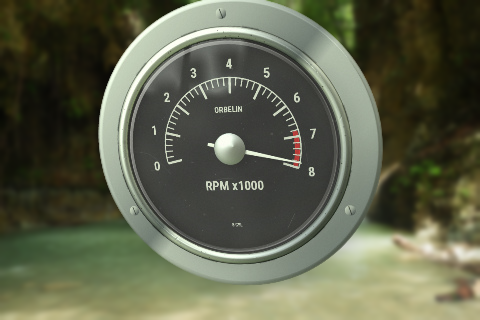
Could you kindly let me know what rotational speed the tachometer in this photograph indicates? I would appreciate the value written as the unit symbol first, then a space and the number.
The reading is rpm 7800
